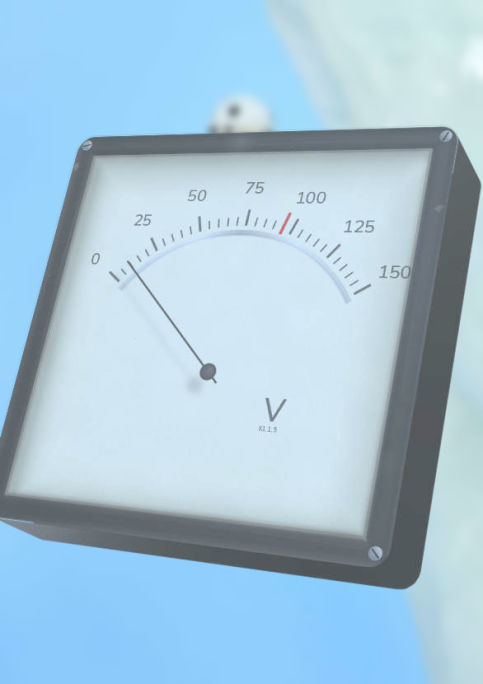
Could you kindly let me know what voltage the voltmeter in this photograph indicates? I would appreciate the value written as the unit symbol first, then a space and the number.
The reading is V 10
